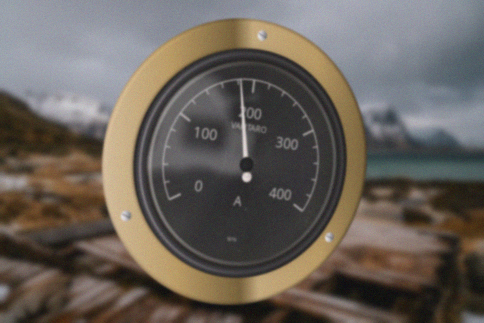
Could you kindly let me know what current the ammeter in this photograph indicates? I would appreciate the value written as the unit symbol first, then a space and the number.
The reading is A 180
